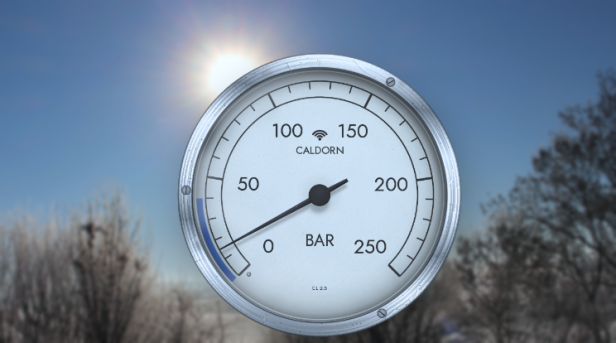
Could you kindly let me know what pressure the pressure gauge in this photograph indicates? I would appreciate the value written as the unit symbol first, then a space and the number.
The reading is bar 15
